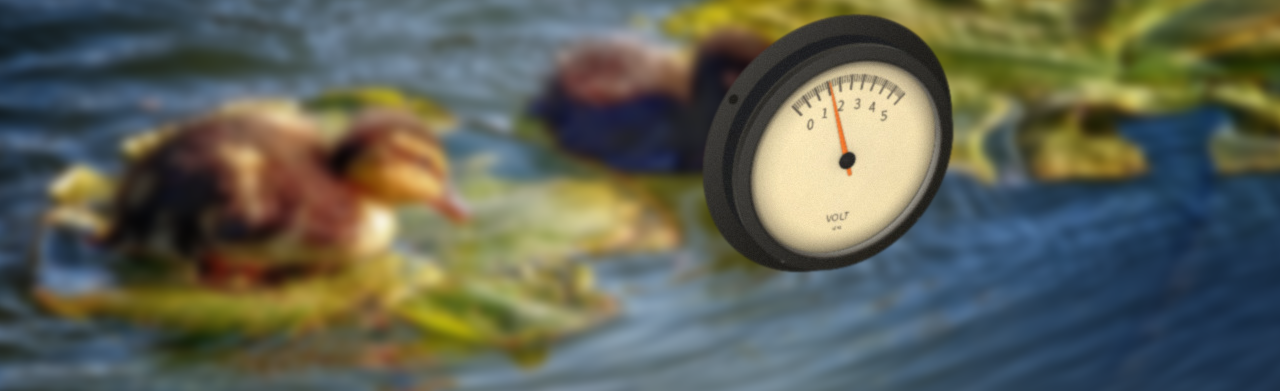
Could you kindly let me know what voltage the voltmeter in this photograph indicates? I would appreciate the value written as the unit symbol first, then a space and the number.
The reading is V 1.5
